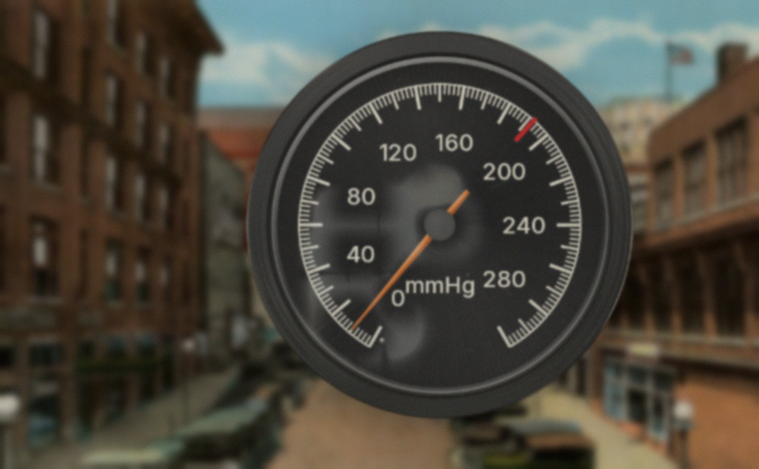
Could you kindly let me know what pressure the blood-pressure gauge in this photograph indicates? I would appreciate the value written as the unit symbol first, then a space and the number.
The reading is mmHg 10
